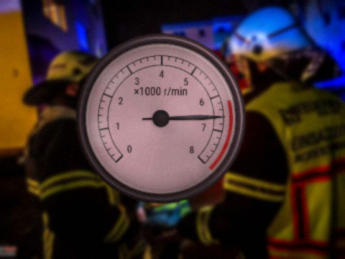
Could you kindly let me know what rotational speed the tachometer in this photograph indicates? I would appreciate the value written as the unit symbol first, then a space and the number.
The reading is rpm 6600
